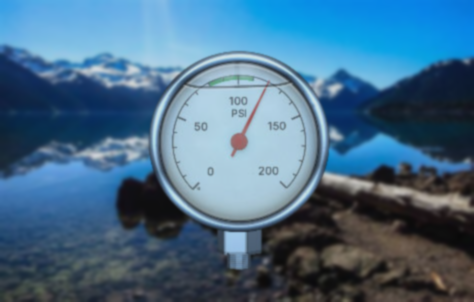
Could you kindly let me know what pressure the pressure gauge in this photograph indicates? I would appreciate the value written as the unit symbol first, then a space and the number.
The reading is psi 120
